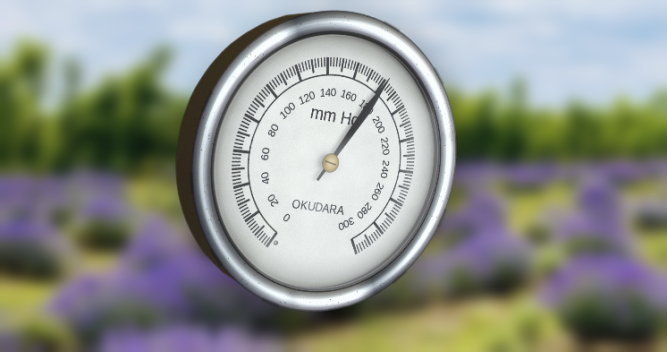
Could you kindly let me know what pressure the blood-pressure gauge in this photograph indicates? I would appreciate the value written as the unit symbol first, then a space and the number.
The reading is mmHg 180
